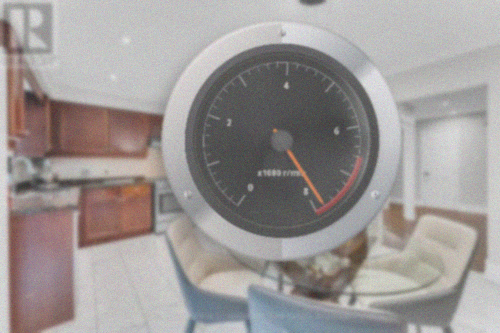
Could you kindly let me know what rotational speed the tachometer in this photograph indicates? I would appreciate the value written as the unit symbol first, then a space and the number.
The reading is rpm 7800
